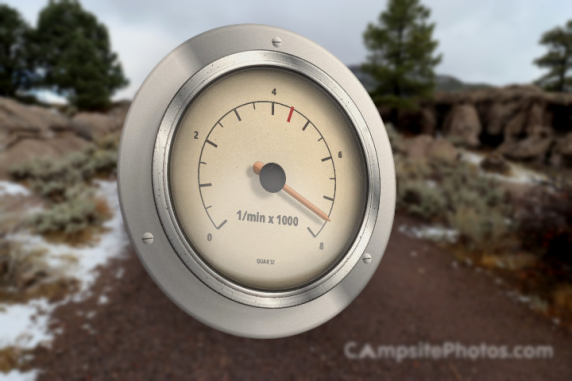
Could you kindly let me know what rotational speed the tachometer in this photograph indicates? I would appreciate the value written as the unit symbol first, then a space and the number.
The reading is rpm 7500
